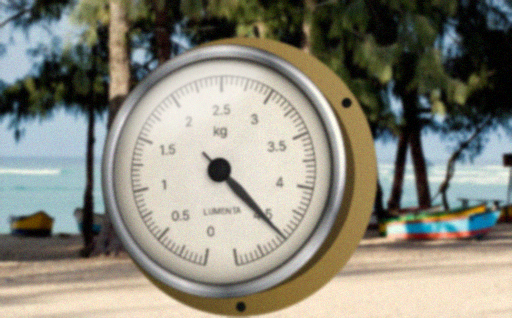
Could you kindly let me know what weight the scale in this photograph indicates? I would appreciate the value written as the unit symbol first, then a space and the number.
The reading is kg 4.5
